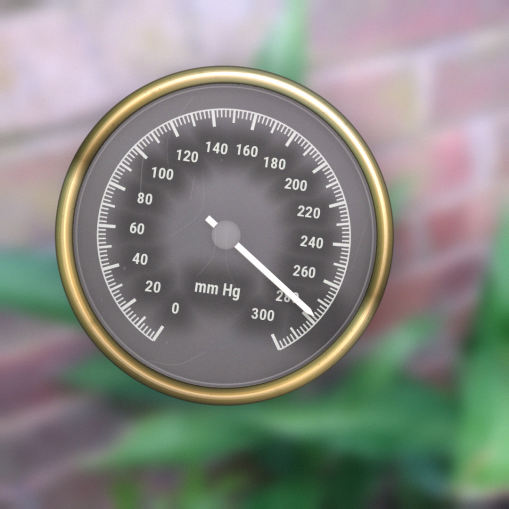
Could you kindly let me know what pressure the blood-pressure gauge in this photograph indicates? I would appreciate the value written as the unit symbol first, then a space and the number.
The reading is mmHg 278
